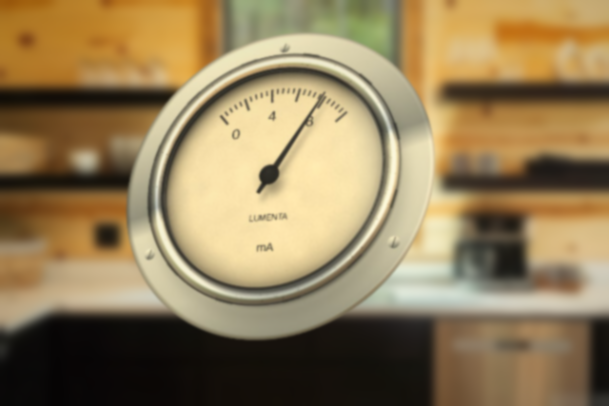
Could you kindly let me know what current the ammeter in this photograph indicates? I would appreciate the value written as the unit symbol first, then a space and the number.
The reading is mA 8
